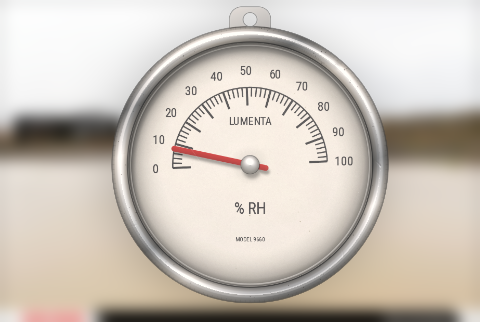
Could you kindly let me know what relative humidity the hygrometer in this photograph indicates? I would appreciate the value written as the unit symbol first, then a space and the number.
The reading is % 8
